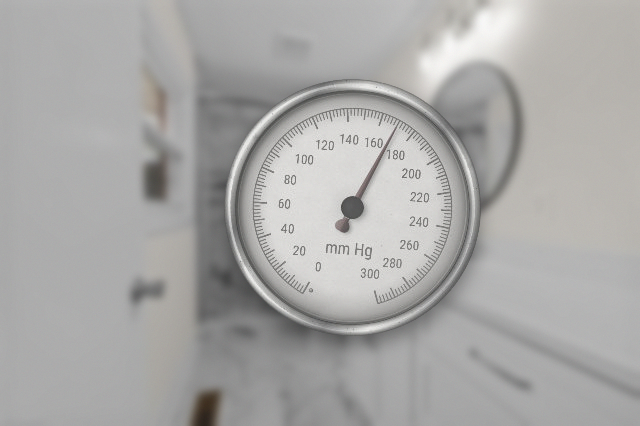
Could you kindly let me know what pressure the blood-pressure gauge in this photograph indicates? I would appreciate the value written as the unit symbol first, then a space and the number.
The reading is mmHg 170
